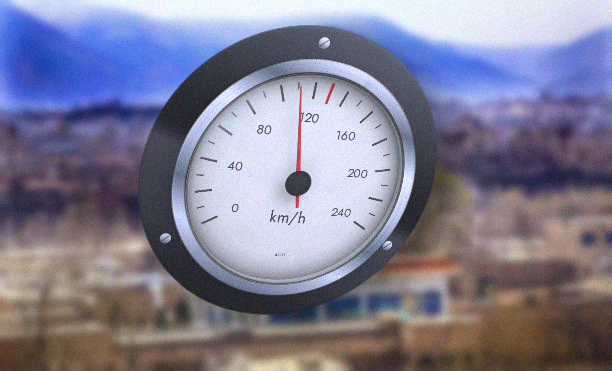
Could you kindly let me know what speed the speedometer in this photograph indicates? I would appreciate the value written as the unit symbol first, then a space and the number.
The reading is km/h 110
